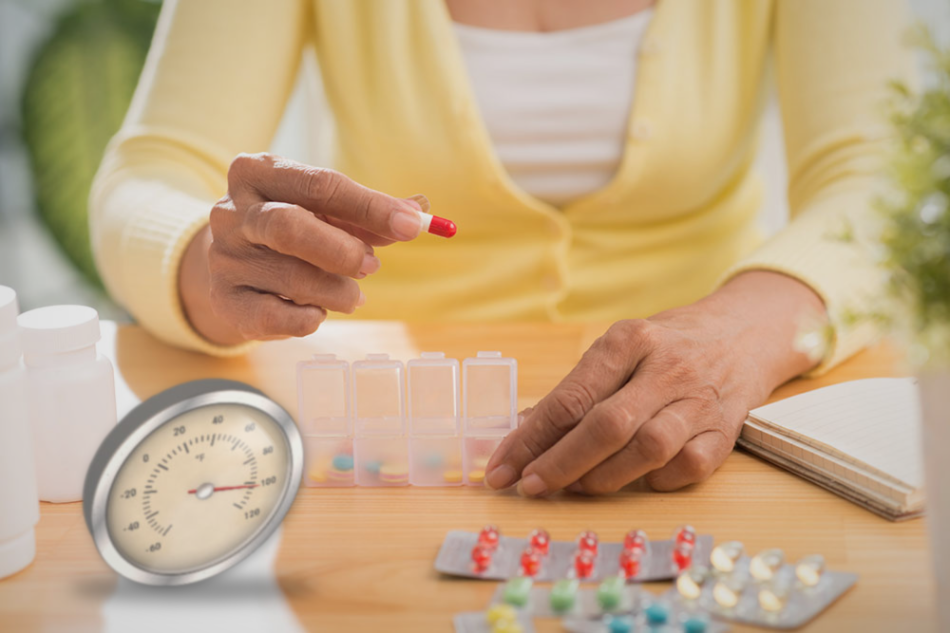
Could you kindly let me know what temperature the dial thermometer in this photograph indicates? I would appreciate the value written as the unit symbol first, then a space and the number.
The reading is °F 100
